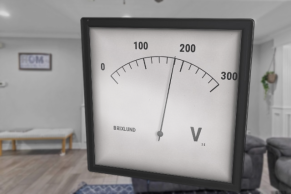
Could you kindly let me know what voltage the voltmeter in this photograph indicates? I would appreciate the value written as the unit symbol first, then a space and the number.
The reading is V 180
